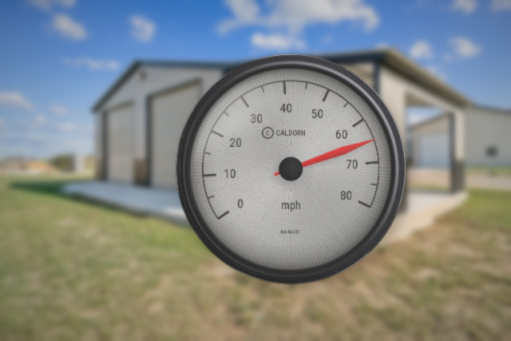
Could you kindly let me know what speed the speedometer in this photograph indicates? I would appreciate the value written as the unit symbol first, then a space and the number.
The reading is mph 65
